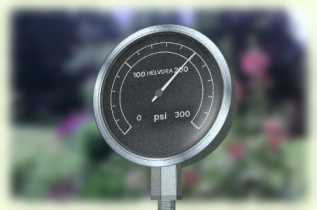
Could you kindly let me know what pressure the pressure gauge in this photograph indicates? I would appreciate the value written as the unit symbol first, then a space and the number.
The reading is psi 200
